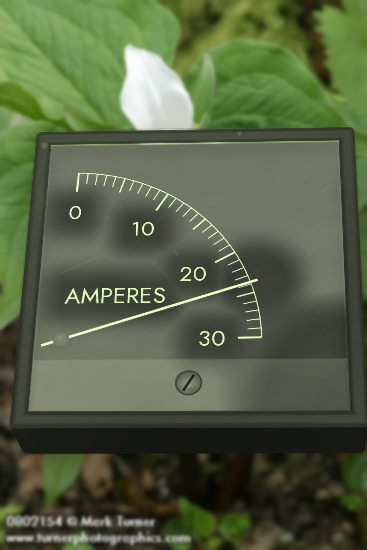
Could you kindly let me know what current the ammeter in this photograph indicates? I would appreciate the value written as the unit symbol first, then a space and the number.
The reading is A 24
